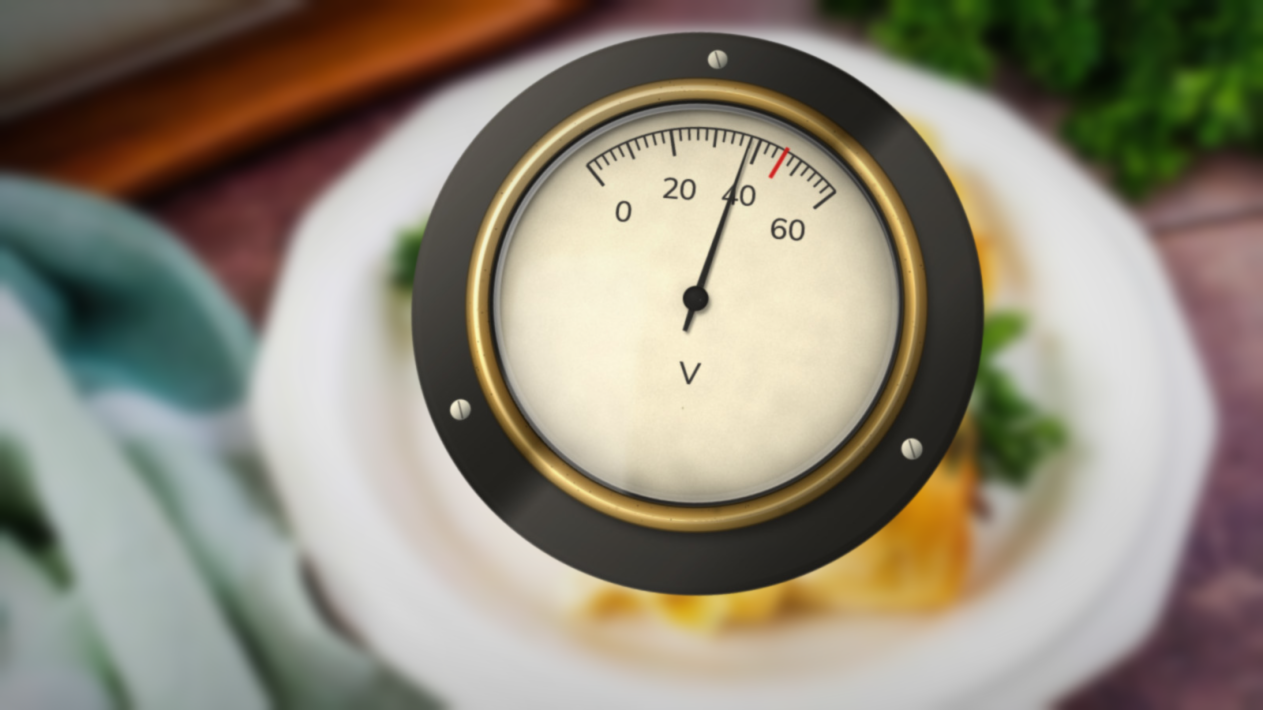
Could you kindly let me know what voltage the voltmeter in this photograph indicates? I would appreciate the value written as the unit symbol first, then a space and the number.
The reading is V 38
